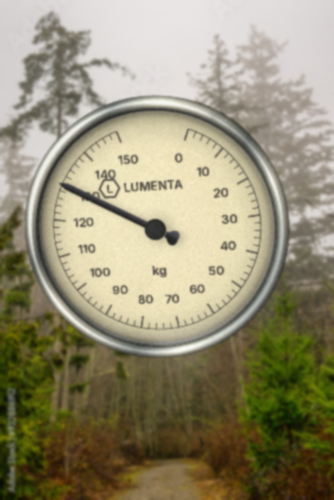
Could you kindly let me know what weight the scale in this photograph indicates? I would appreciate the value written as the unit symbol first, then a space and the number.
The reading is kg 130
